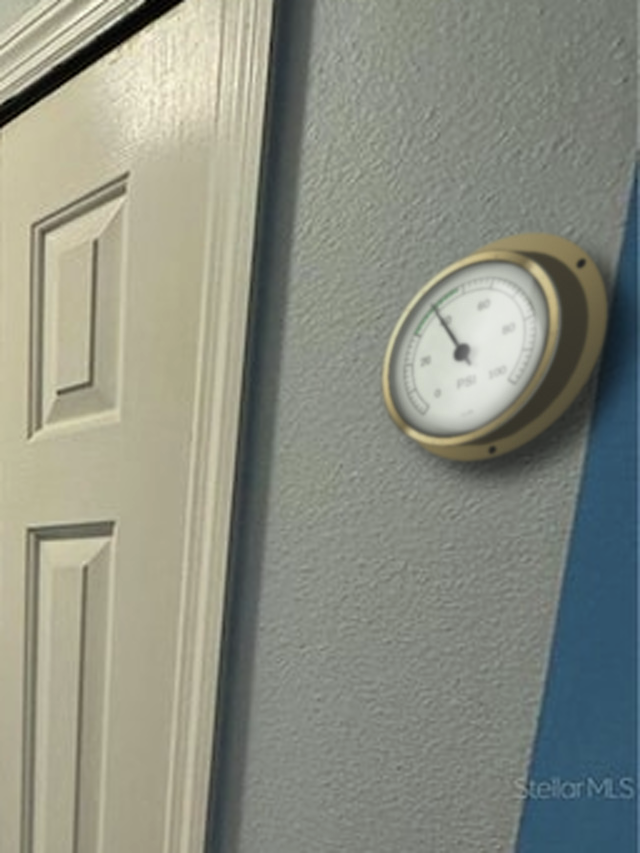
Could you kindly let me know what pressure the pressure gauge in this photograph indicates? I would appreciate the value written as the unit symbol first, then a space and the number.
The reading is psi 40
